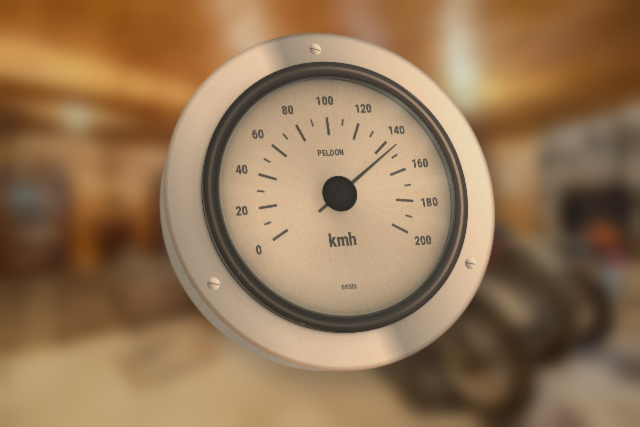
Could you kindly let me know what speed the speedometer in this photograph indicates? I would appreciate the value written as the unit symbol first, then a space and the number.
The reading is km/h 145
